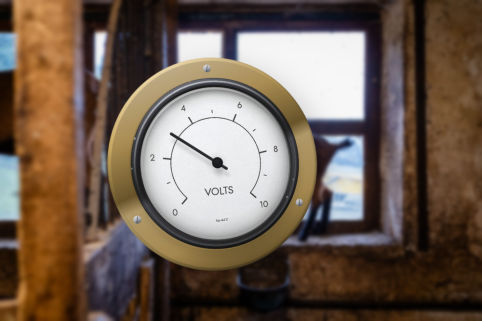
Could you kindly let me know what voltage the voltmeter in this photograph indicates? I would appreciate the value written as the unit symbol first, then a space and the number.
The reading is V 3
